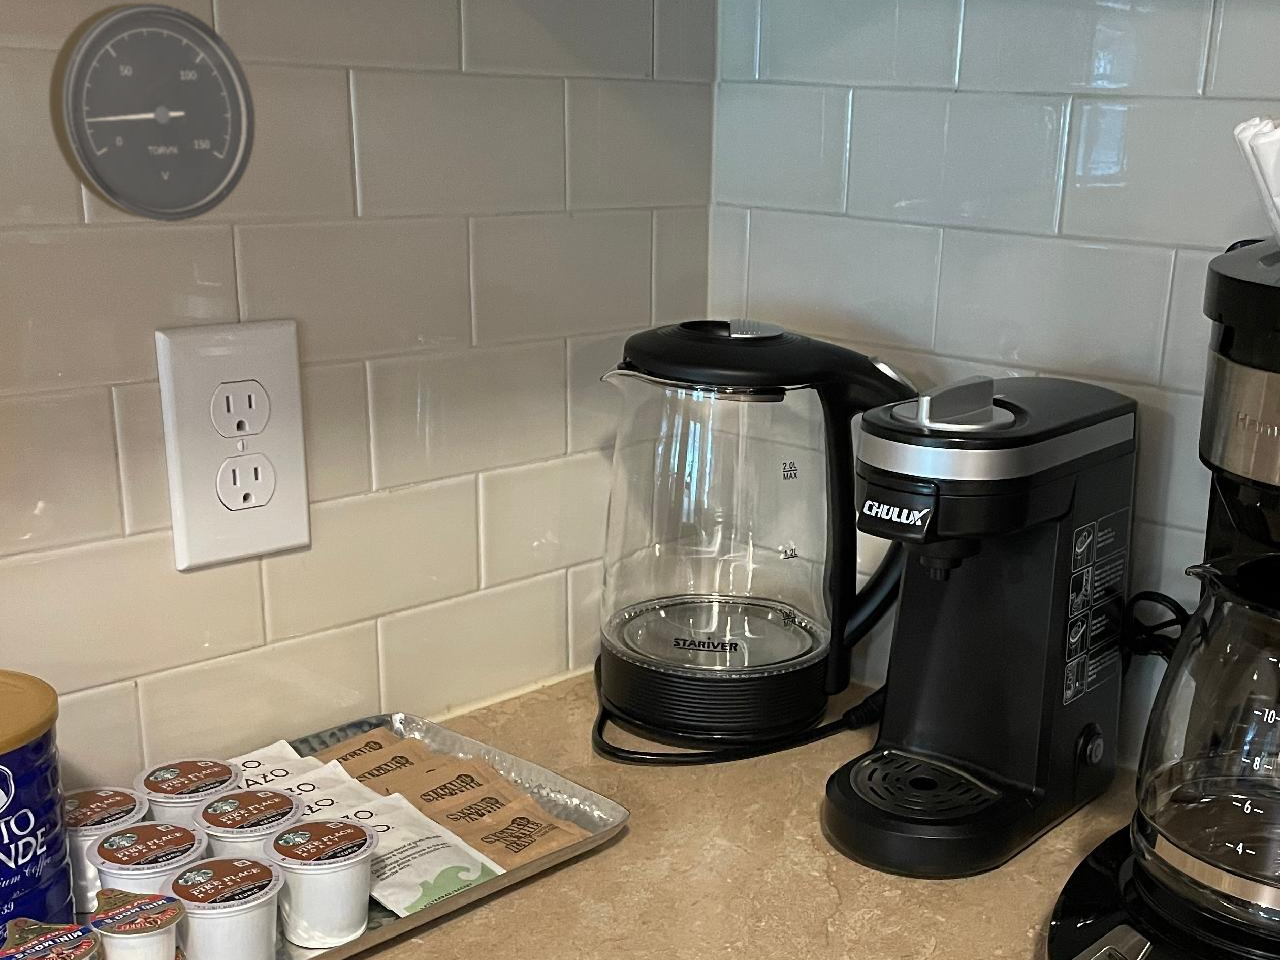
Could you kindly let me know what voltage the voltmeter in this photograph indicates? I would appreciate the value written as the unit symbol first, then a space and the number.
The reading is V 15
